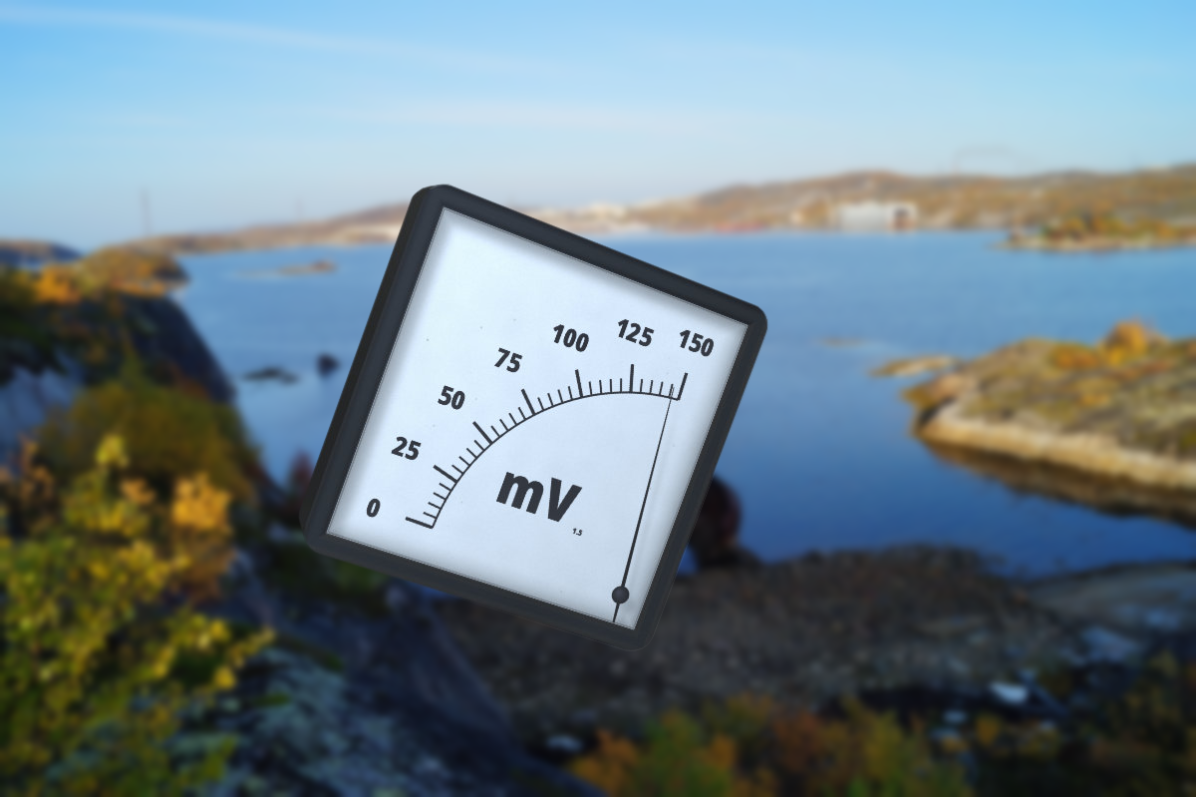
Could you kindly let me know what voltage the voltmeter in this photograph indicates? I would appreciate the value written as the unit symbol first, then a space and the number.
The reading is mV 145
